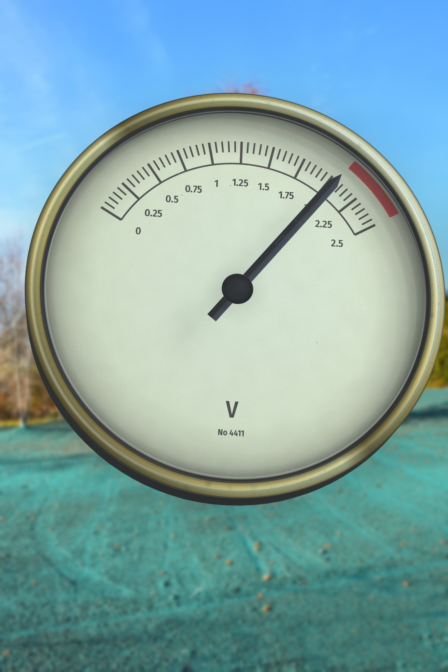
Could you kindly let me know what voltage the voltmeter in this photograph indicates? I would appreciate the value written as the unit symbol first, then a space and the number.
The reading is V 2.05
